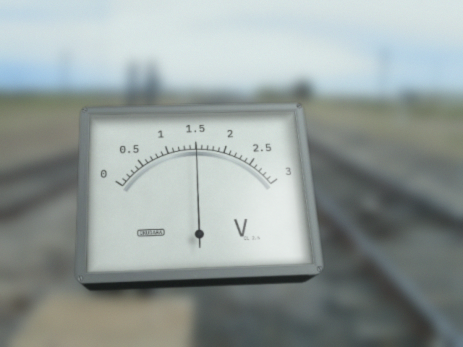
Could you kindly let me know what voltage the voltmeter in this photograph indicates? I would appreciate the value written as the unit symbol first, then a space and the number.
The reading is V 1.5
